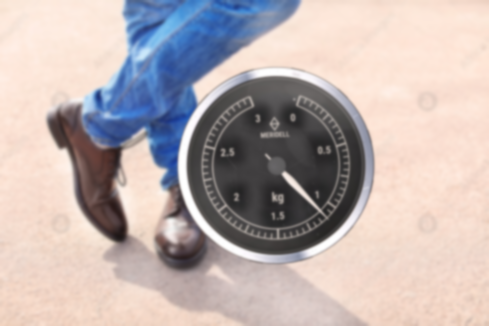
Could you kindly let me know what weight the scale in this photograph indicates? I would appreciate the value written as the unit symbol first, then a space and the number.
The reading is kg 1.1
